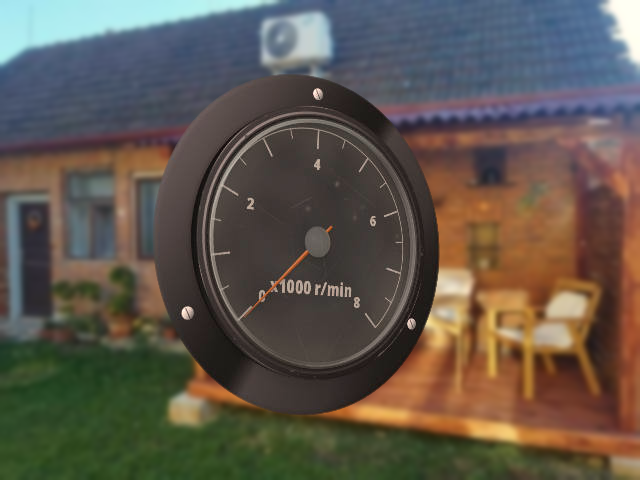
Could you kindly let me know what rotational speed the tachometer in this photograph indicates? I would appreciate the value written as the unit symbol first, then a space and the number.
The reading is rpm 0
